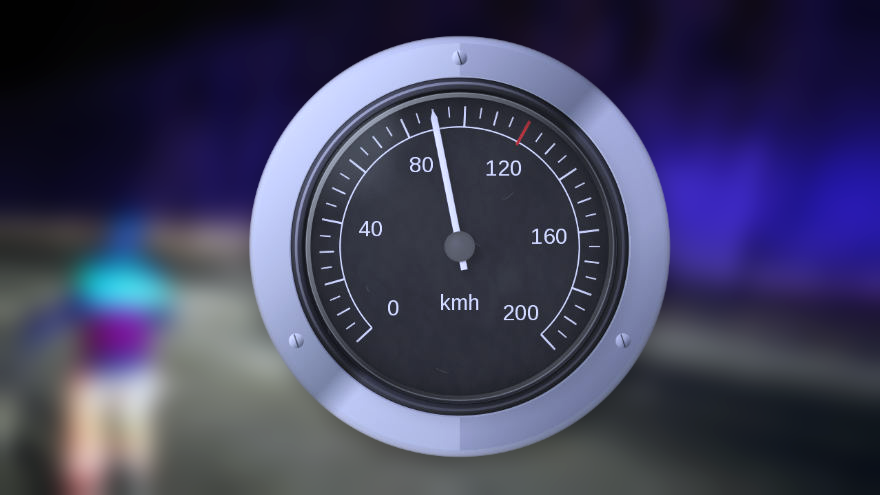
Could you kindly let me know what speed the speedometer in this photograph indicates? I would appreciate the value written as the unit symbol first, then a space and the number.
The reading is km/h 90
